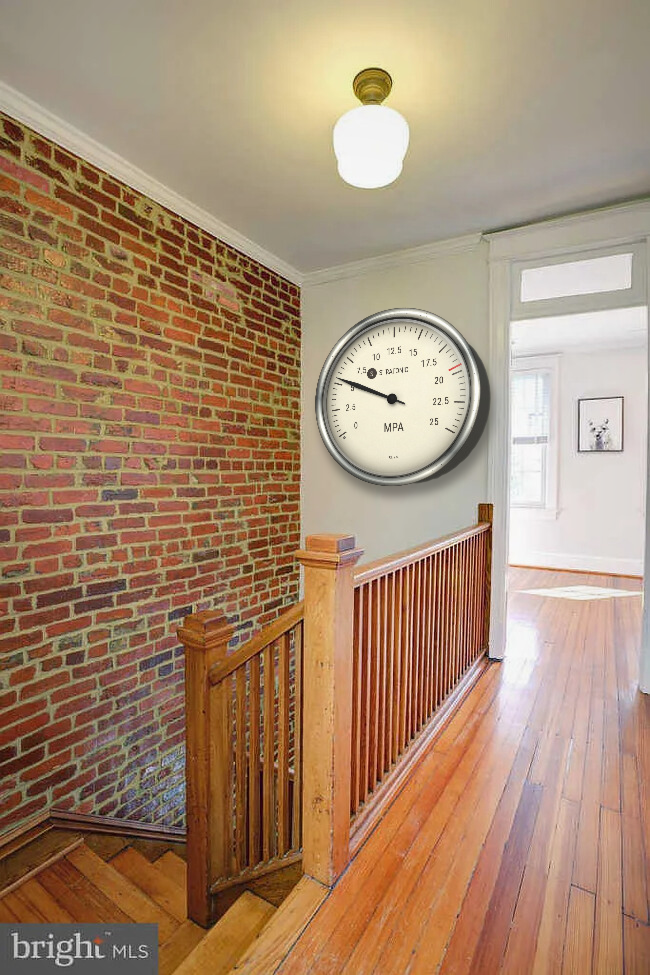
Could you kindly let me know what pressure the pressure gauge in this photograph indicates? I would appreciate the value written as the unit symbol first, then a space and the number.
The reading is MPa 5.5
